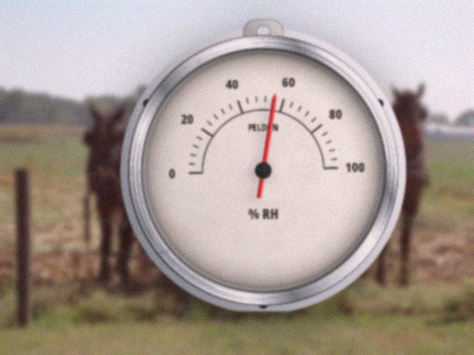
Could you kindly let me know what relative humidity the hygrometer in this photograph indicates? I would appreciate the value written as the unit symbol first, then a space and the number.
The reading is % 56
